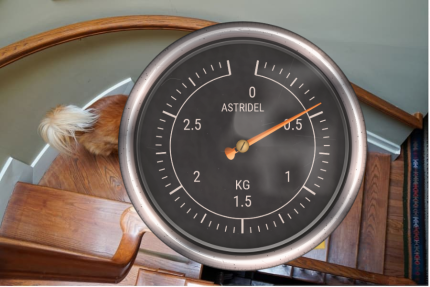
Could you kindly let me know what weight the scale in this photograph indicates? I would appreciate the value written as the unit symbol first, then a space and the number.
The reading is kg 0.45
